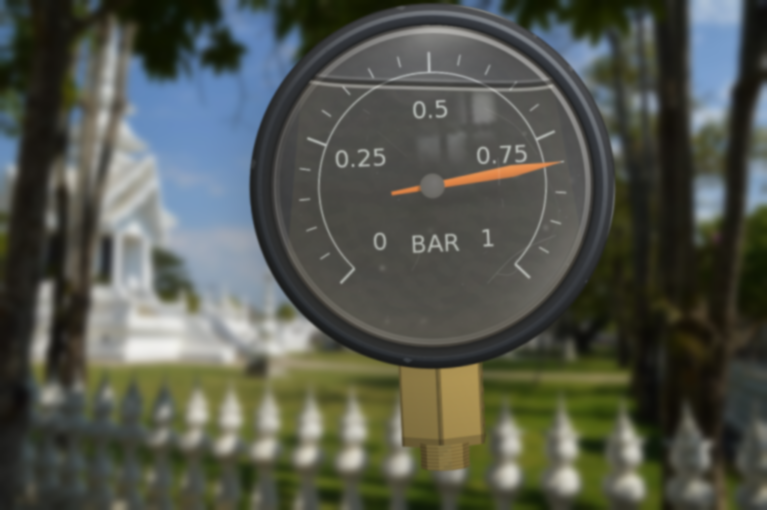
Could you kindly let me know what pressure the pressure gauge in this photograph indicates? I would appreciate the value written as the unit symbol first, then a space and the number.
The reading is bar 0.8
